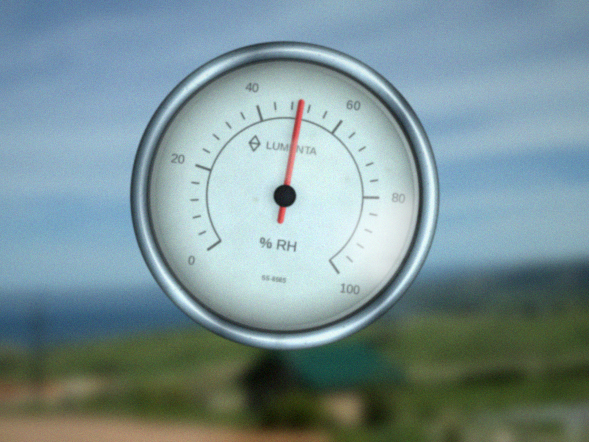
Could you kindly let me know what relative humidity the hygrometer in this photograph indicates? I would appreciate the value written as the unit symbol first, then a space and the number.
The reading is % 50
